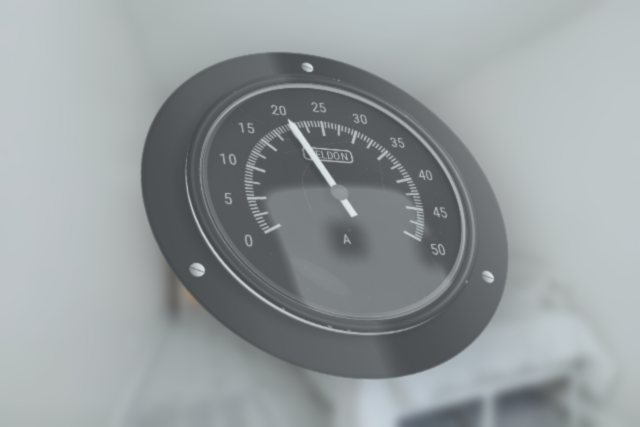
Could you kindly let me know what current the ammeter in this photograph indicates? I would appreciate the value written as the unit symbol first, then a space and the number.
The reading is A 20
